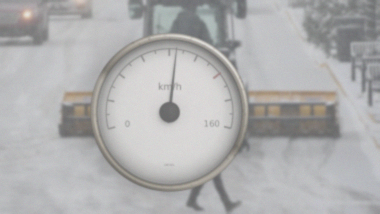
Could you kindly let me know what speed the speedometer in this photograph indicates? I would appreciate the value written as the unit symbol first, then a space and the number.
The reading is km/h 85
